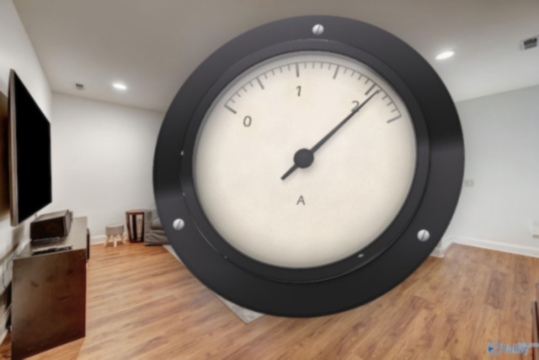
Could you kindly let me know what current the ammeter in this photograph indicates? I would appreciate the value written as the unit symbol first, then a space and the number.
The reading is A 2.1
